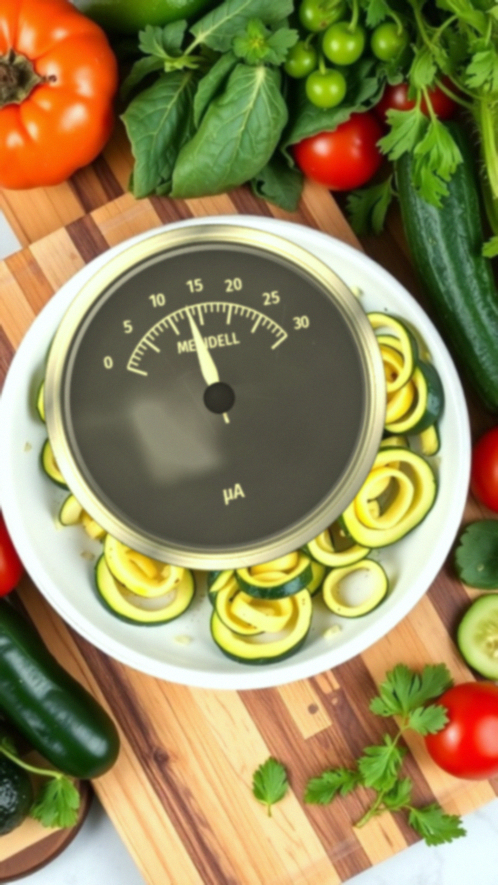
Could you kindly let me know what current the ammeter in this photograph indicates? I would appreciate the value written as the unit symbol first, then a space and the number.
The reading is µA 13
